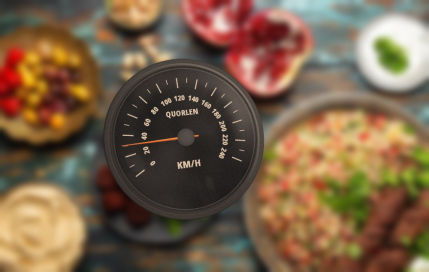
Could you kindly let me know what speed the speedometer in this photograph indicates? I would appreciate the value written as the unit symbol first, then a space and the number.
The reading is km/h 30
